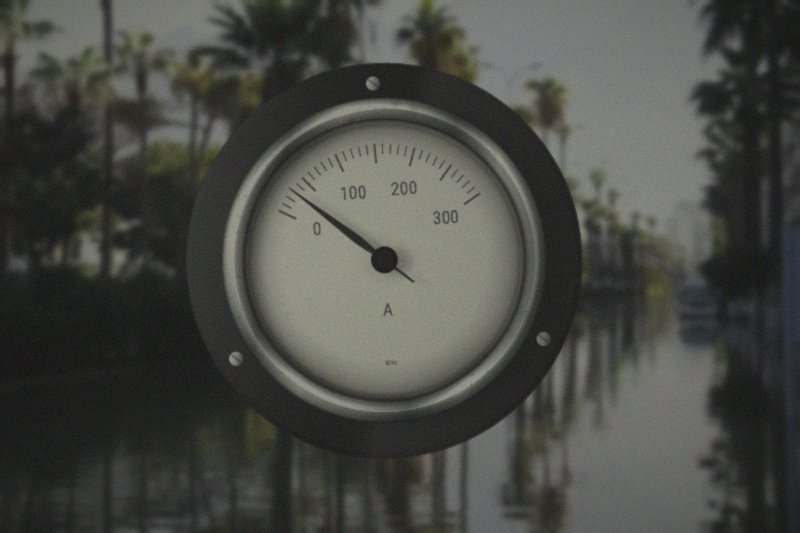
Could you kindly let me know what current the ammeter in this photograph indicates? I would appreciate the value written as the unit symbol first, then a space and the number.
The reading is A 30
